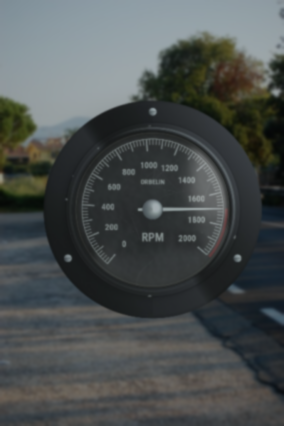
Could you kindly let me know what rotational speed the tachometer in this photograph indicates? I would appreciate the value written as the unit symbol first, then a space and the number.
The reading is rpm 1700
